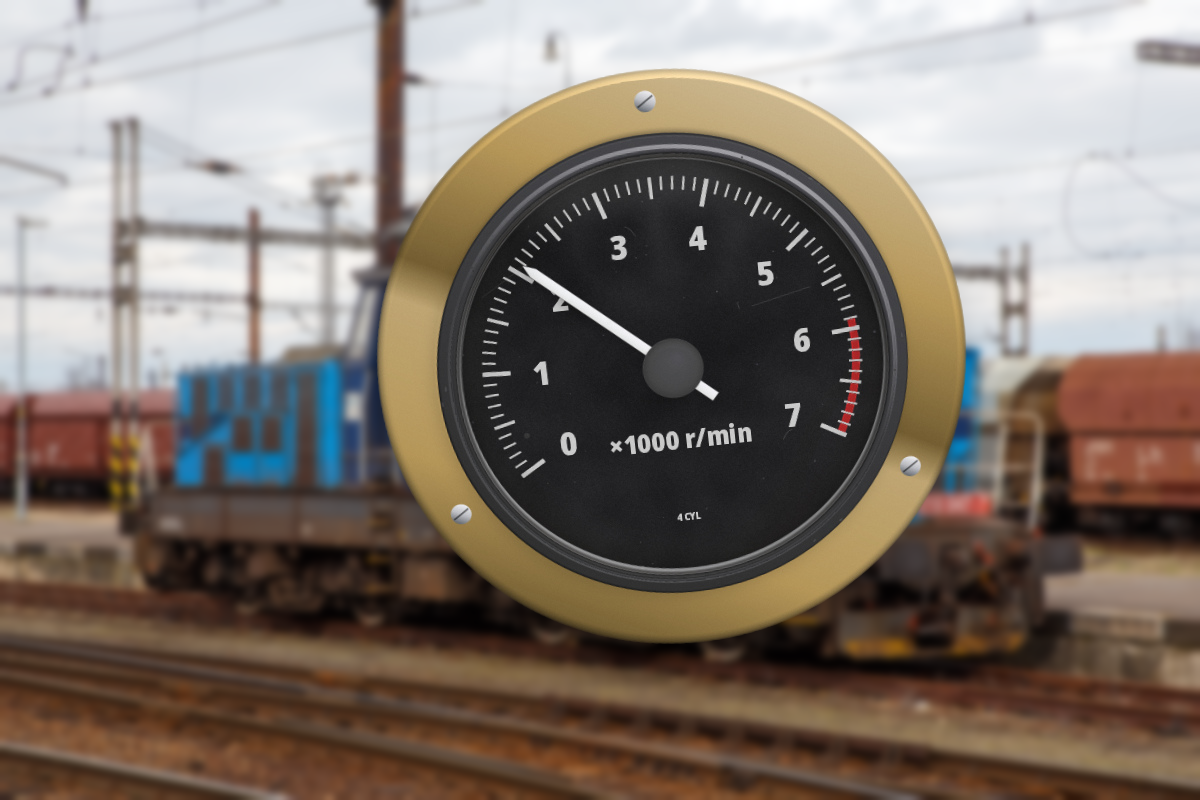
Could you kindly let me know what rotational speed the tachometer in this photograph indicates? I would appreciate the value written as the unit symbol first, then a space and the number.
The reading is rpm 2100
